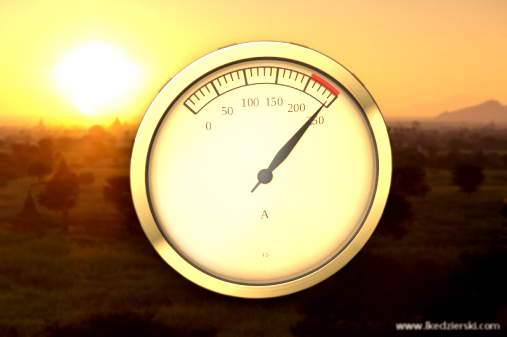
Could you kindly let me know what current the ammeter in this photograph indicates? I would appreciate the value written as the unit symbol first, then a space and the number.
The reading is A 240
